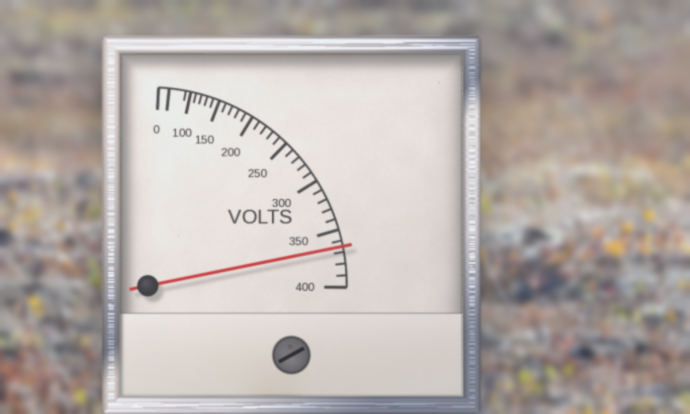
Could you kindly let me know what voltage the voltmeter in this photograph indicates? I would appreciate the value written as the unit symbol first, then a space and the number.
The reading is V 365
